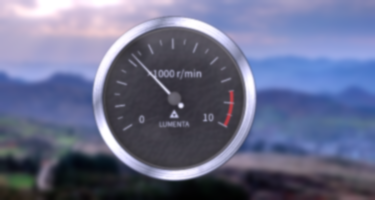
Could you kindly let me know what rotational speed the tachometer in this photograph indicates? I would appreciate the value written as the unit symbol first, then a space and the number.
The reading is rpm 3250
